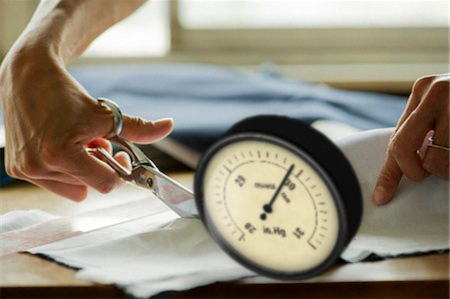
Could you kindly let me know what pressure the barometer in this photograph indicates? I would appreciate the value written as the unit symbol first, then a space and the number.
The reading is inHg 29.9
